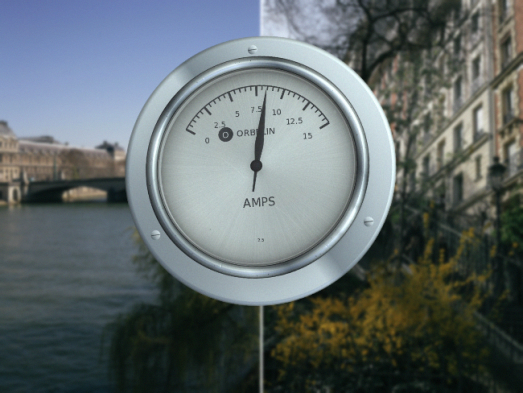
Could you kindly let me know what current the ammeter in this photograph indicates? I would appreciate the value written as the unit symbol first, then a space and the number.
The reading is A 8.5
